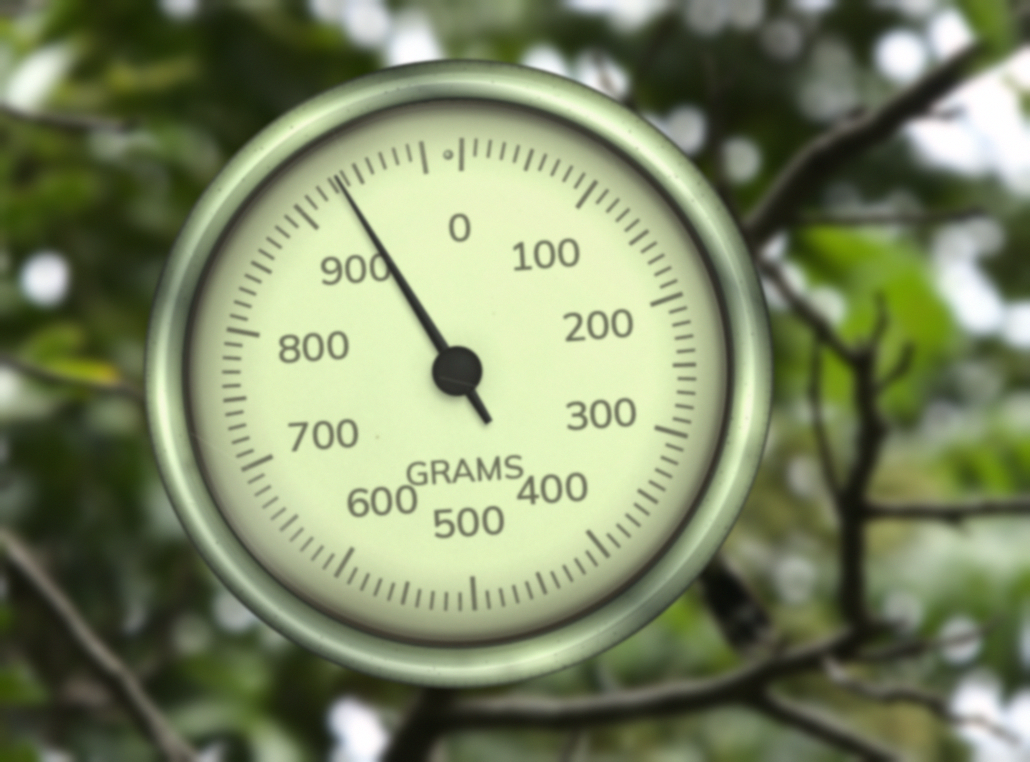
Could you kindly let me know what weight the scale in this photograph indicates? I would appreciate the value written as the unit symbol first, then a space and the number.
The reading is g 935
